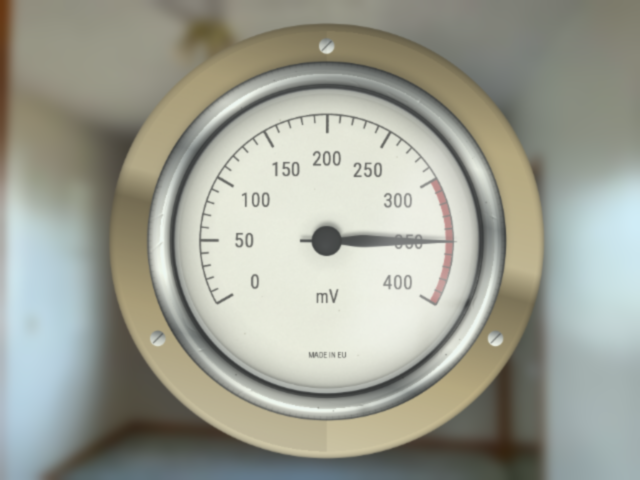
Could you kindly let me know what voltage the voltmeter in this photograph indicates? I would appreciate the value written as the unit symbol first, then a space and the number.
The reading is mV 350
